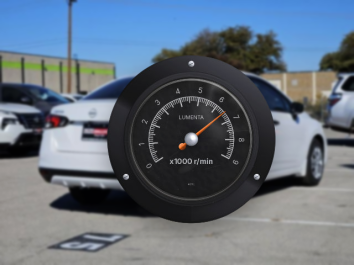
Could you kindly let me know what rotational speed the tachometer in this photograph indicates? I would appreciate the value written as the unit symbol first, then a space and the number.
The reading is rpm 6500
